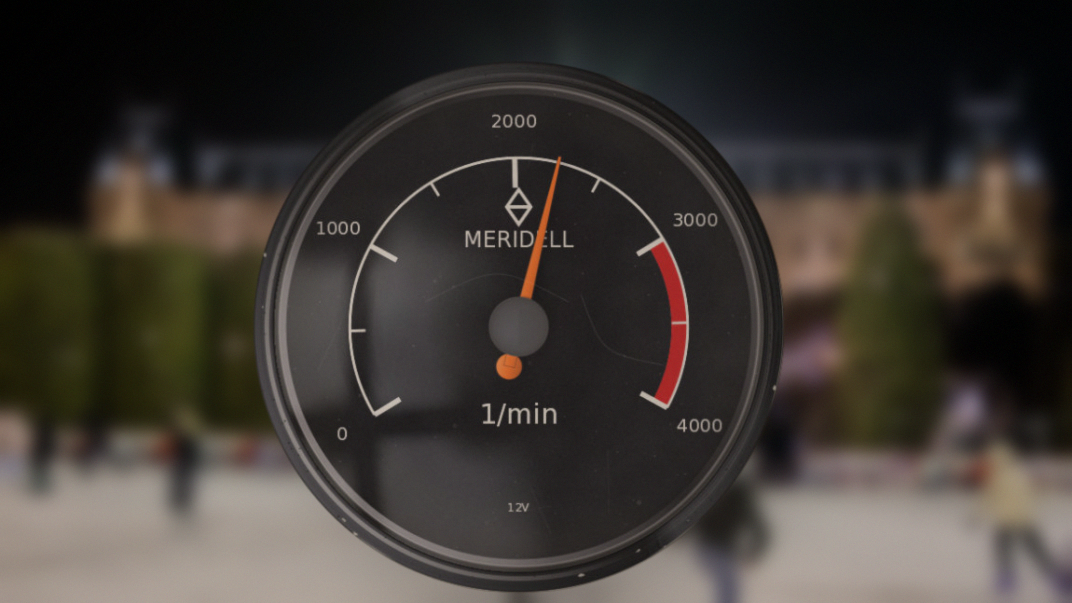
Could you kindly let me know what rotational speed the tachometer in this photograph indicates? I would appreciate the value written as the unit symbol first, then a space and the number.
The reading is rpm 2250
